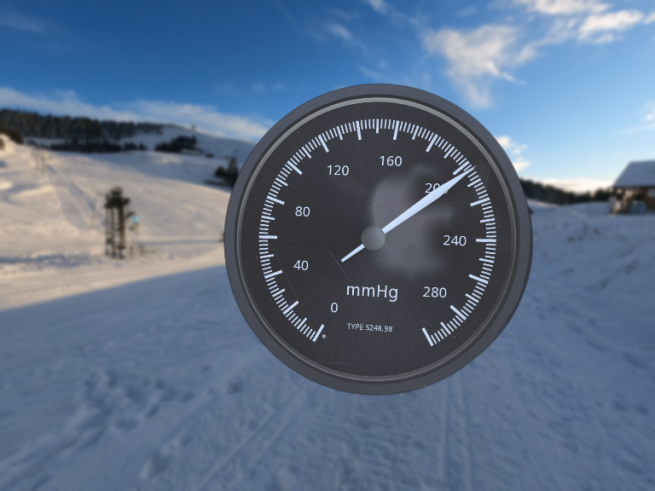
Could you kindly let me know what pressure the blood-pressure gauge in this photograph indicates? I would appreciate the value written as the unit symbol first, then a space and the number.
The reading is mmHg 204
